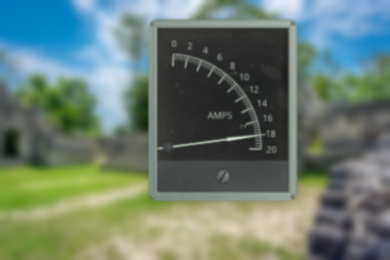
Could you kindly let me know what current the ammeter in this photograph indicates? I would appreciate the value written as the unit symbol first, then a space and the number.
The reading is A 18
